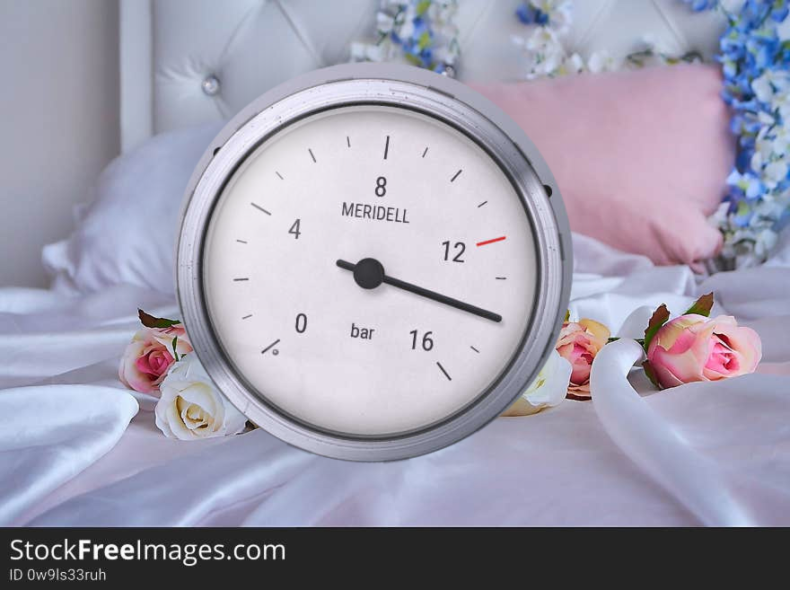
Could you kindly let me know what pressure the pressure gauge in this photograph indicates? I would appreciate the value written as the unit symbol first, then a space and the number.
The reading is bar 14
